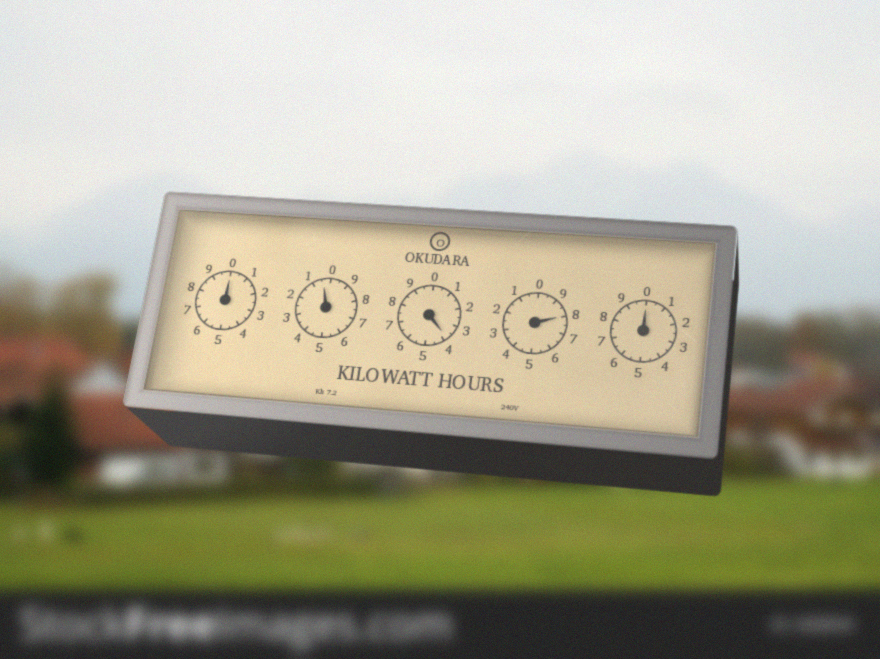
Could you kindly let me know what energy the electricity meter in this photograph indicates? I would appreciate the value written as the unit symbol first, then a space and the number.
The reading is kWh 380
